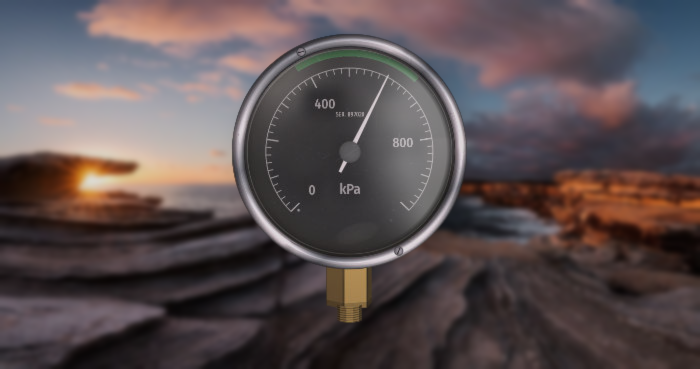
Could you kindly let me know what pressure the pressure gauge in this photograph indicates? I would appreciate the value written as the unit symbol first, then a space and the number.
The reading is kPa 600
